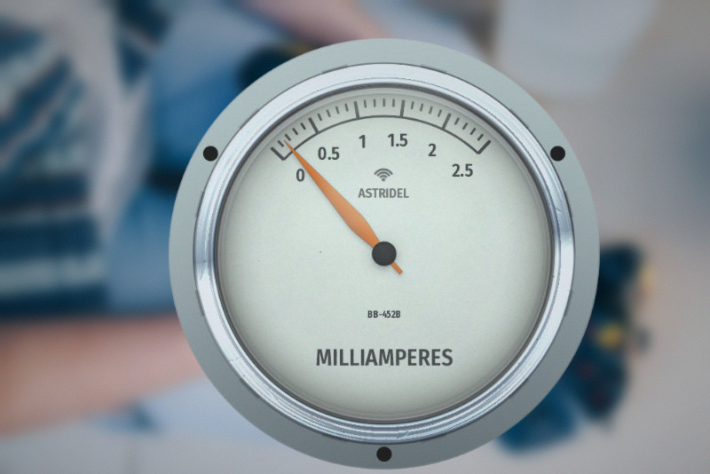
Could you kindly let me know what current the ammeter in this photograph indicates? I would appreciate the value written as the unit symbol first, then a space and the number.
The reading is mA 0.15
